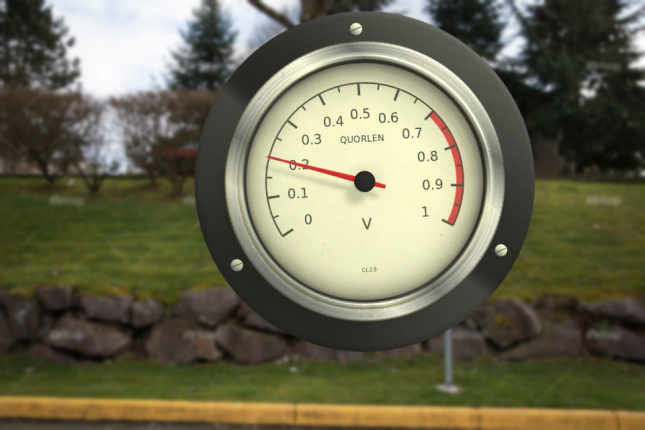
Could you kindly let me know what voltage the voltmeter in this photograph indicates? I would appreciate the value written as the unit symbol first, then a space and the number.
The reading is V 0.2
